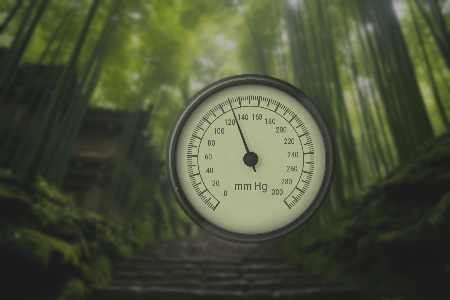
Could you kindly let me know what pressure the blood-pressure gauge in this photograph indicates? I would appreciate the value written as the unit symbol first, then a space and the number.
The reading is mmHg 130
